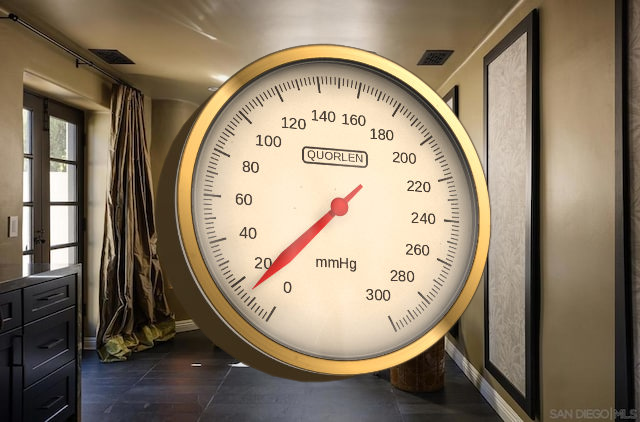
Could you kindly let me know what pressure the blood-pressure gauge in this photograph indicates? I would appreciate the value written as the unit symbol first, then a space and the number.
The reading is mmHg 14
